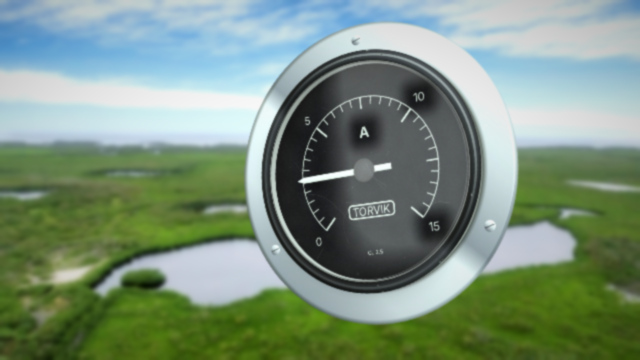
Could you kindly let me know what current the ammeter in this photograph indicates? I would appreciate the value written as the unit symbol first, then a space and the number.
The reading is A 2.5
